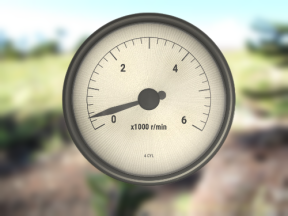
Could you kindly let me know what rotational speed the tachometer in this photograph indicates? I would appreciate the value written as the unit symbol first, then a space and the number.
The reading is rpm 300
